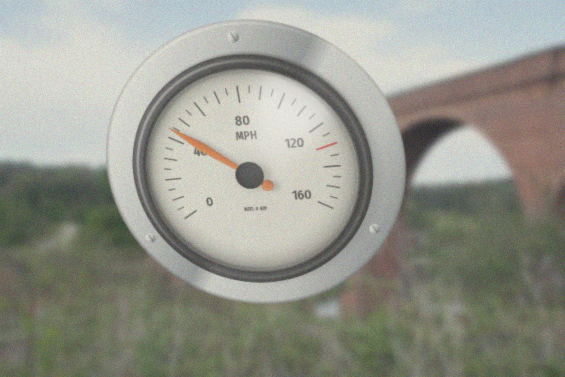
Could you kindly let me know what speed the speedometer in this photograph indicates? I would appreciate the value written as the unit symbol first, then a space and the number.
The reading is mph 45
